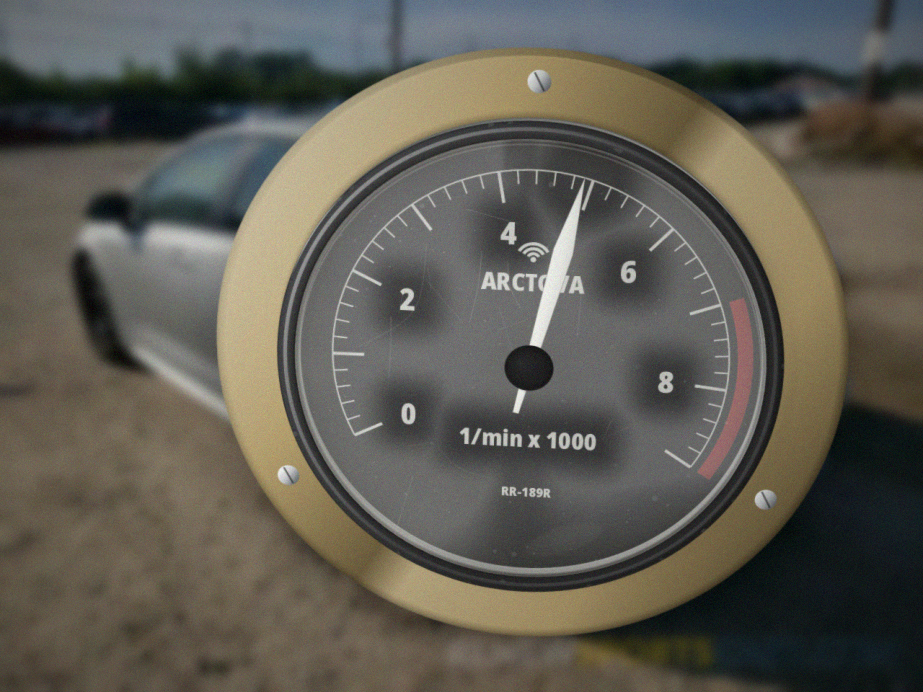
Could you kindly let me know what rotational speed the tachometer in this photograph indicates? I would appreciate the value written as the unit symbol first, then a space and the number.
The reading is rpm 4900
